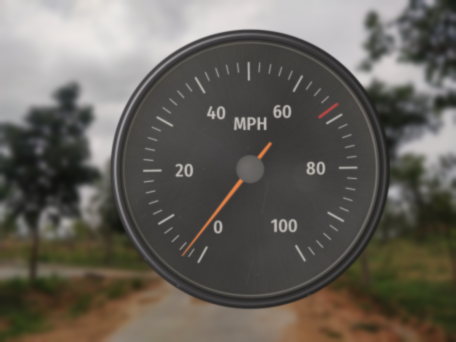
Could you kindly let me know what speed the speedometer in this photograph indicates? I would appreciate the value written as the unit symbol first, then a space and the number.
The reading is mph 3
